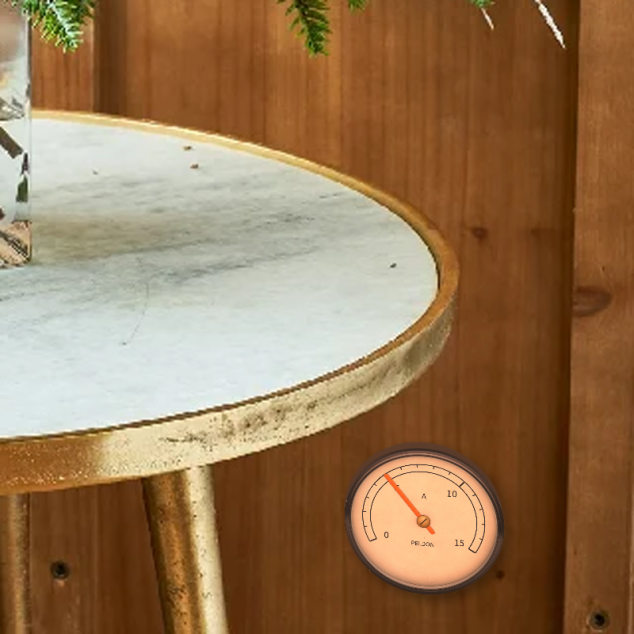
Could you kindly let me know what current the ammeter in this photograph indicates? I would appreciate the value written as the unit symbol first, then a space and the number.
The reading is A 5
